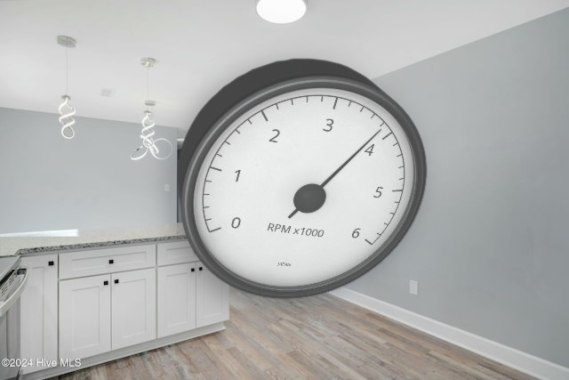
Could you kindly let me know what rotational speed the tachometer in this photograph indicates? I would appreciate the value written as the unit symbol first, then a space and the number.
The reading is rpm 3800
